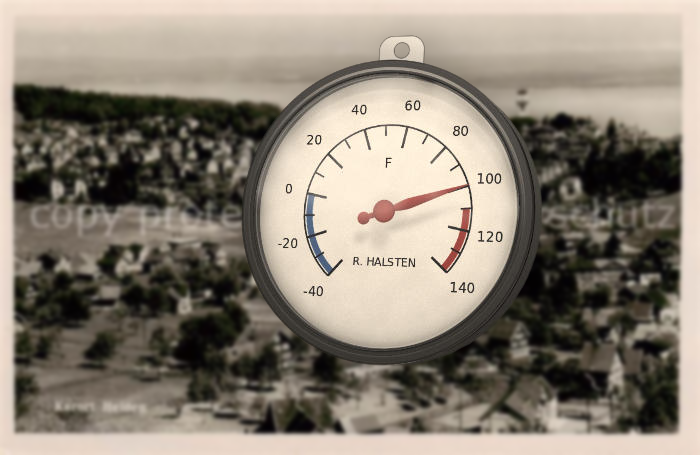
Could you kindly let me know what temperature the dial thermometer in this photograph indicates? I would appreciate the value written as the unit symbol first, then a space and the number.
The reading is °F 100
